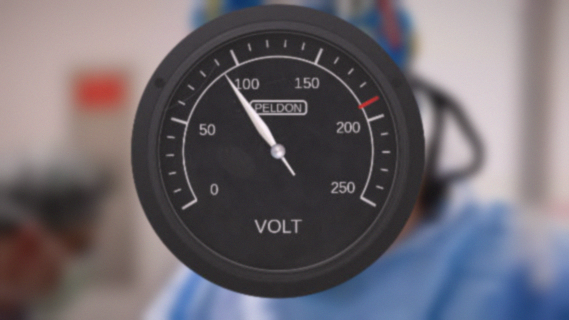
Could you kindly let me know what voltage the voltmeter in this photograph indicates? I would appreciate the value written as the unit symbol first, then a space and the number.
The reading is V 90
